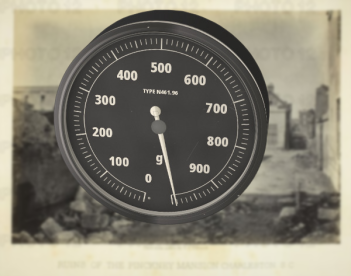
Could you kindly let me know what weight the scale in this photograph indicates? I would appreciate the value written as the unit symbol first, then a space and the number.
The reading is g 990
